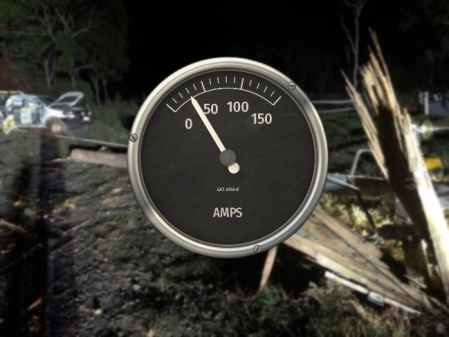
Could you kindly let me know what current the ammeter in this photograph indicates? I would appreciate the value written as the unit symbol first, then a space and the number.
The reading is A 30
